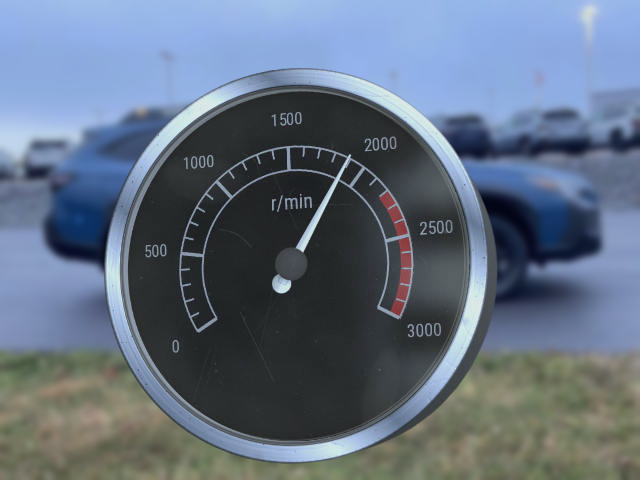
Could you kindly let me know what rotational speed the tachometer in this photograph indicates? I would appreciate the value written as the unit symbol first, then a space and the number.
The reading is rpm 1900
